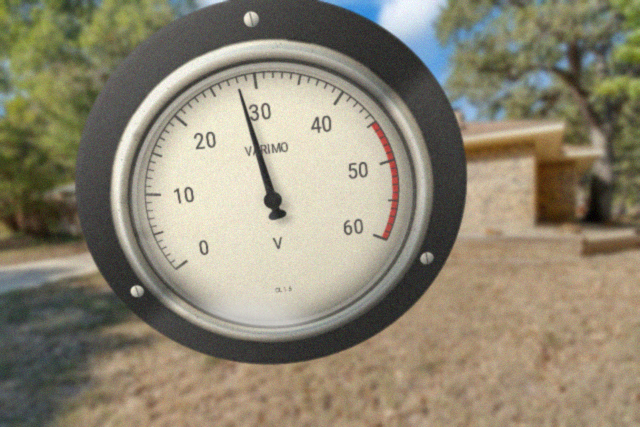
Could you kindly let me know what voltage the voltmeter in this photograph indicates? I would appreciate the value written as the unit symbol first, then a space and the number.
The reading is V 28
